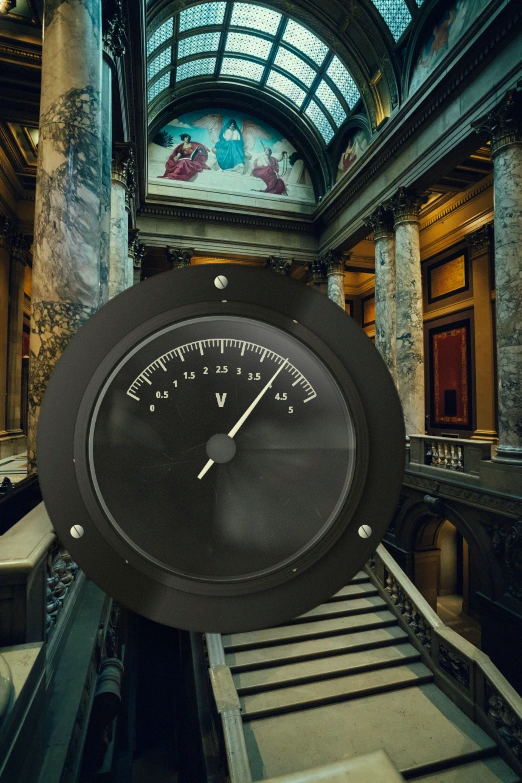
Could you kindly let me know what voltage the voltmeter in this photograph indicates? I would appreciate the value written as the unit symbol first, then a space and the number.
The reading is V 4
